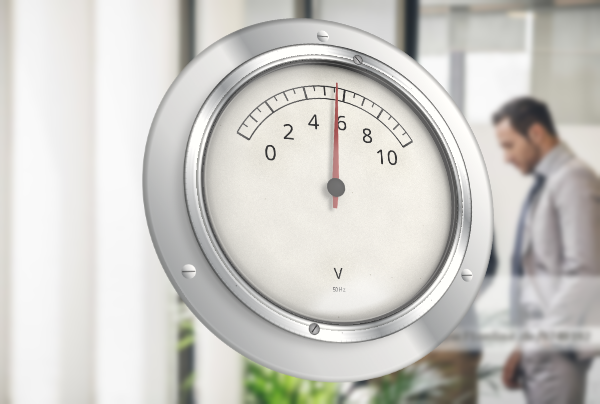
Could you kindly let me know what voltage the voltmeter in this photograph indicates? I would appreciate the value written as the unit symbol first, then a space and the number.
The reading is V 5.5
